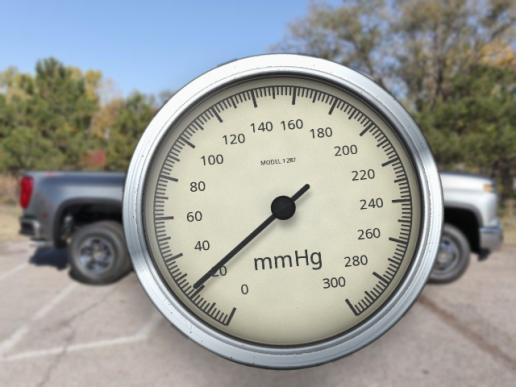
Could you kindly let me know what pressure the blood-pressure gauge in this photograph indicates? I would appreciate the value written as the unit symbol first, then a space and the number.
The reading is mmHg 22
